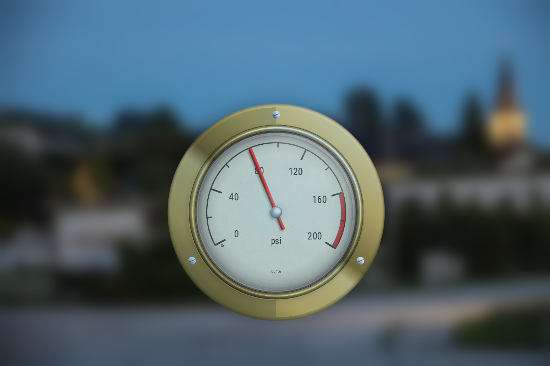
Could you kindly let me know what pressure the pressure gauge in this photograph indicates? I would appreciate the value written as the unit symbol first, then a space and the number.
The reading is psi 80
